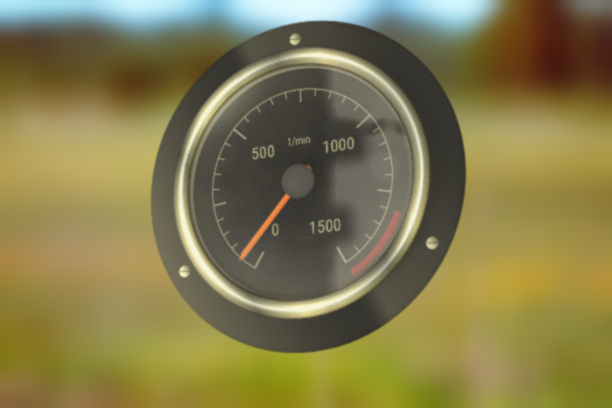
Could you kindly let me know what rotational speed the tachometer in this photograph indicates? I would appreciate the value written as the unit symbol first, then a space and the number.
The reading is rpm 50
